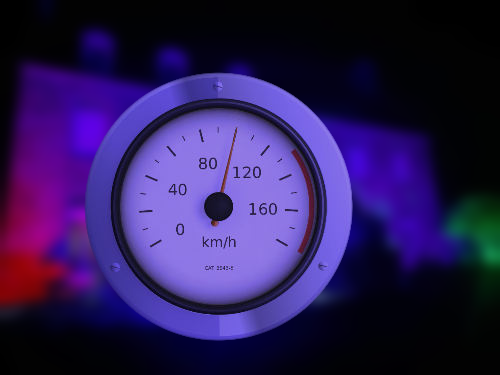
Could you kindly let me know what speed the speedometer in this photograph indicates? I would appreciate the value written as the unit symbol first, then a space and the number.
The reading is km/h 100
